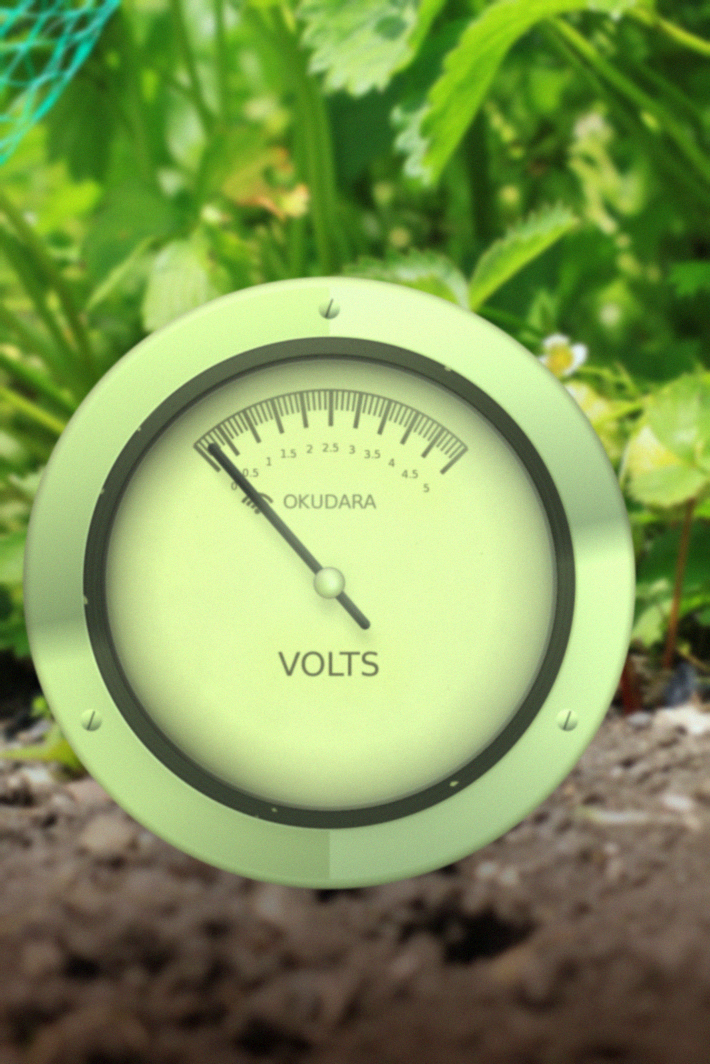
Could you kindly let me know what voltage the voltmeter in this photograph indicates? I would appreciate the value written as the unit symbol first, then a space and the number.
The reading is V 0.2
